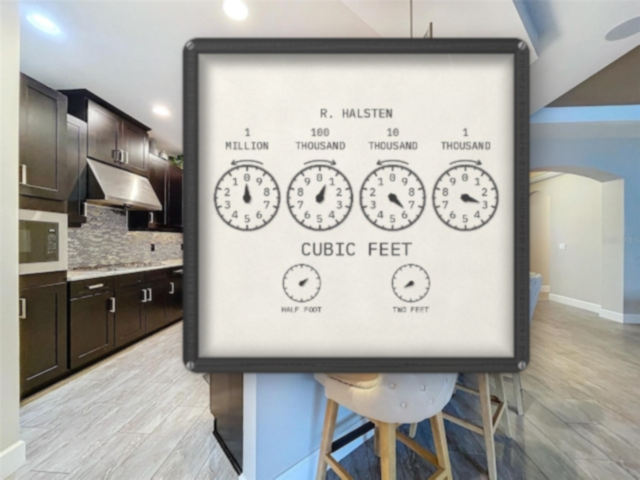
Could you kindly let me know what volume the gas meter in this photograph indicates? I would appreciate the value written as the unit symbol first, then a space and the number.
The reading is ft³ 6300
